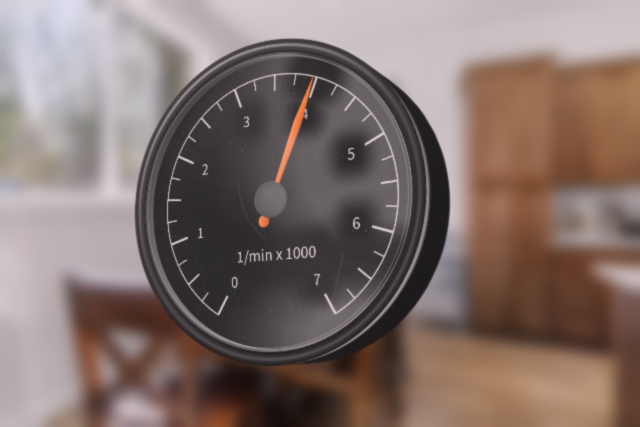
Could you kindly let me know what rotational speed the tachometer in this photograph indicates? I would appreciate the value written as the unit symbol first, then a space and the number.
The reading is rpm 4000
